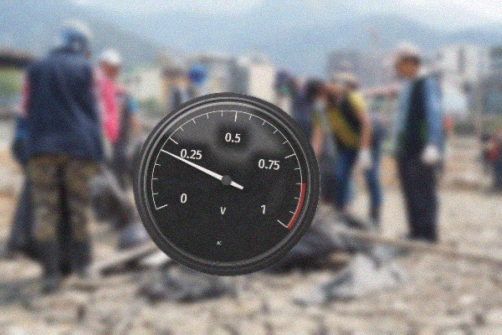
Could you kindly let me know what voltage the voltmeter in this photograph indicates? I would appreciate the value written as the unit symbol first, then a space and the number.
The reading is V 0.2
